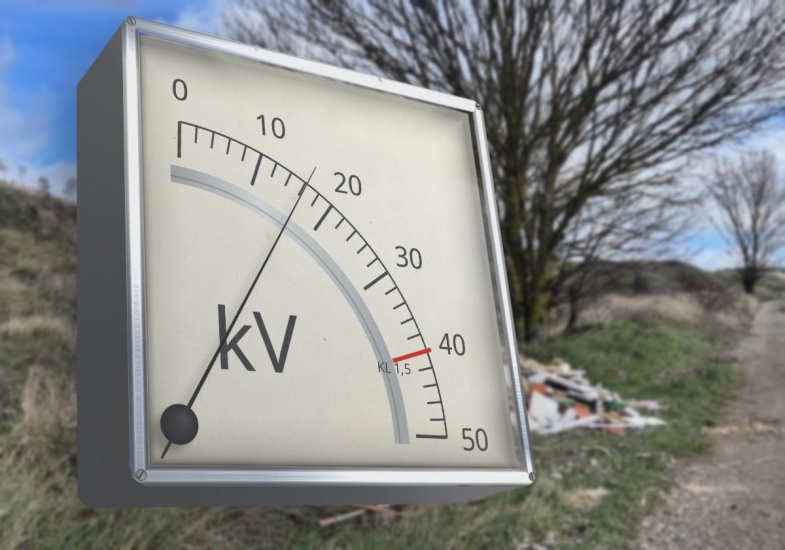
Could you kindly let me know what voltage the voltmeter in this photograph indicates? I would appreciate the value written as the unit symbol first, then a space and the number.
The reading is kV 16
